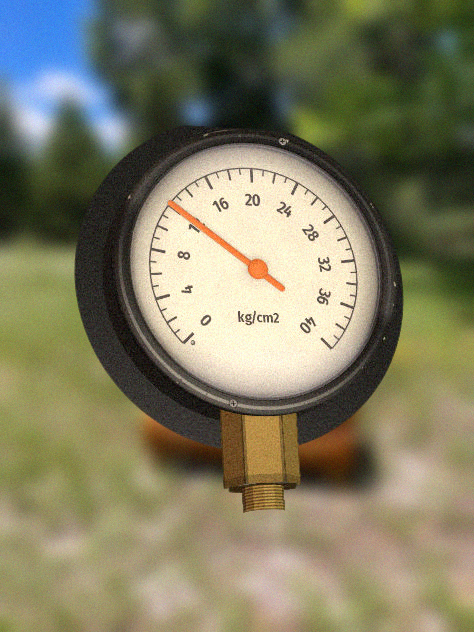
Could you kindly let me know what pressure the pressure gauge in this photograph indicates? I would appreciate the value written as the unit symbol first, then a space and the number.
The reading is kg/cm² 12
